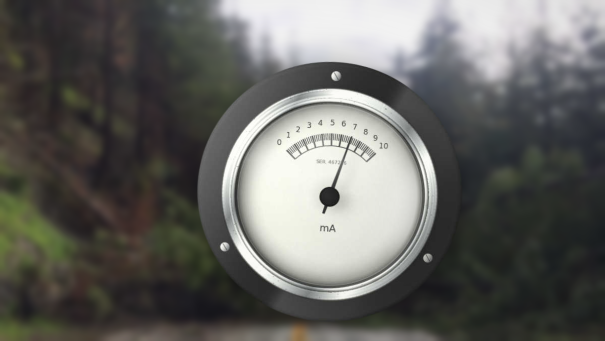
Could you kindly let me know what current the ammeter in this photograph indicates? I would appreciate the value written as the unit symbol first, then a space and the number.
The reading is mA 7
